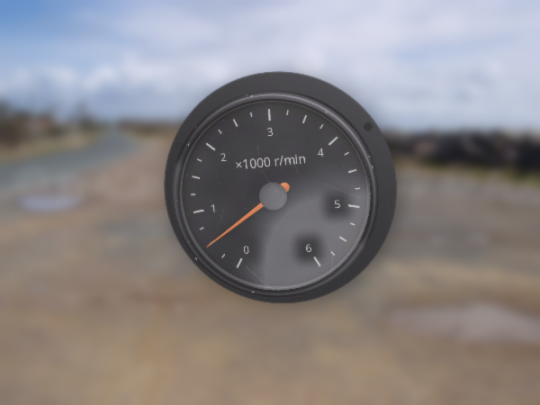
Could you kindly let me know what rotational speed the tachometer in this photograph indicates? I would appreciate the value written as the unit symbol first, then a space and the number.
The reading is rpm 500
